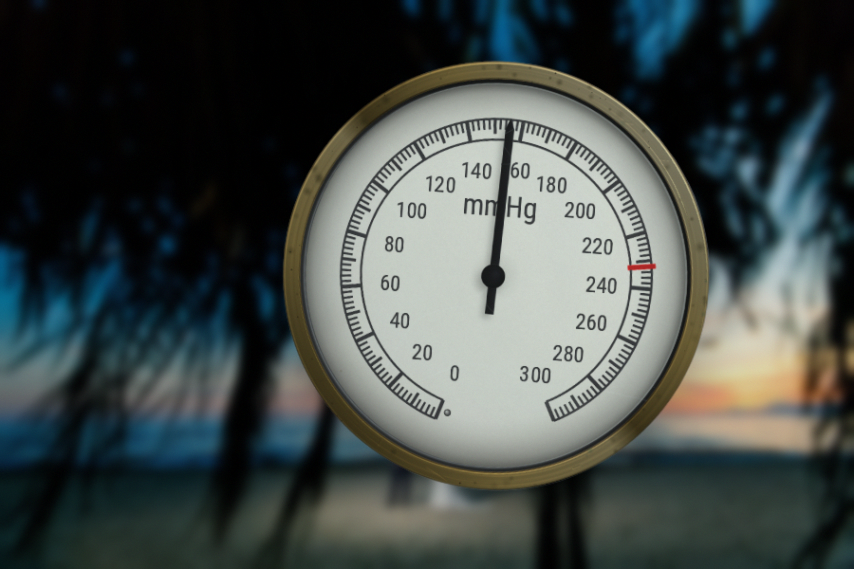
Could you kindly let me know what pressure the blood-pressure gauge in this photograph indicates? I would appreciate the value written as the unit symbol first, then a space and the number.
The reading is mmHg 156
